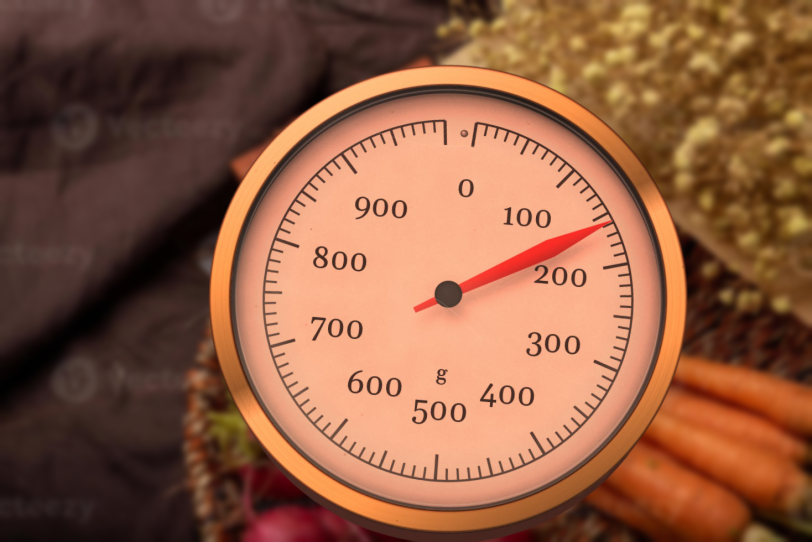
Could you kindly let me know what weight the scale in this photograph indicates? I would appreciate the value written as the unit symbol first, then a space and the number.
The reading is g 160
